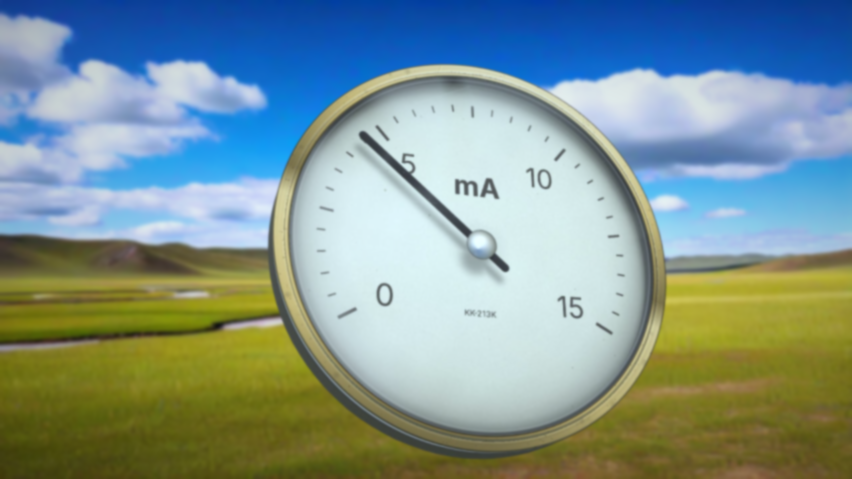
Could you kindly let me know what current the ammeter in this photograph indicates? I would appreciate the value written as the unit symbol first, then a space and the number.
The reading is mA 4.5
